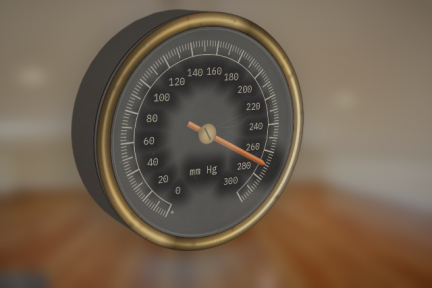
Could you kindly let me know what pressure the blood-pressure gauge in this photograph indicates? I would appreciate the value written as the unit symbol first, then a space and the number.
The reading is mmHg 270
